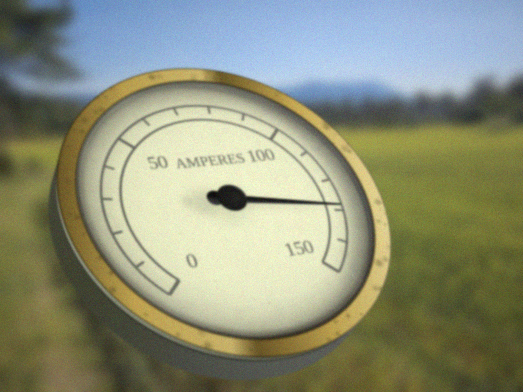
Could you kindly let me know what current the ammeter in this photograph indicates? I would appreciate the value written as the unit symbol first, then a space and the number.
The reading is A 130
